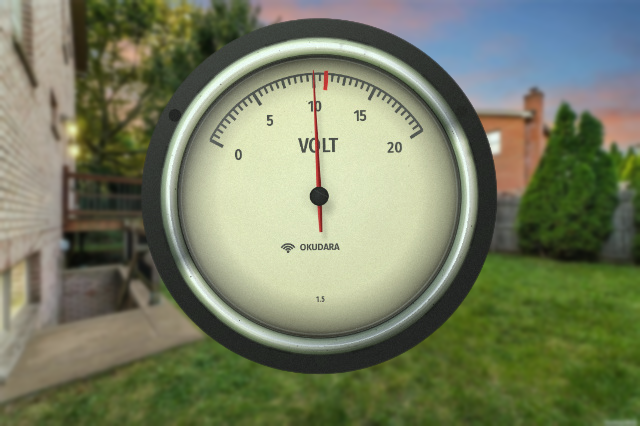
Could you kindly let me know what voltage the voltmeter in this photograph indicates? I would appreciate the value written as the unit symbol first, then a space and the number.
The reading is V 10
